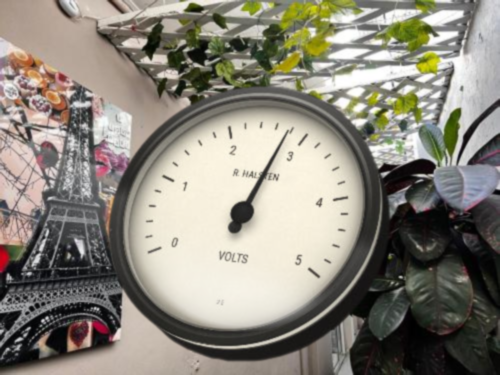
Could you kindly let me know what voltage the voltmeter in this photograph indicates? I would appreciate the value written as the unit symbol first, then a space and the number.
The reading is V 2.8
